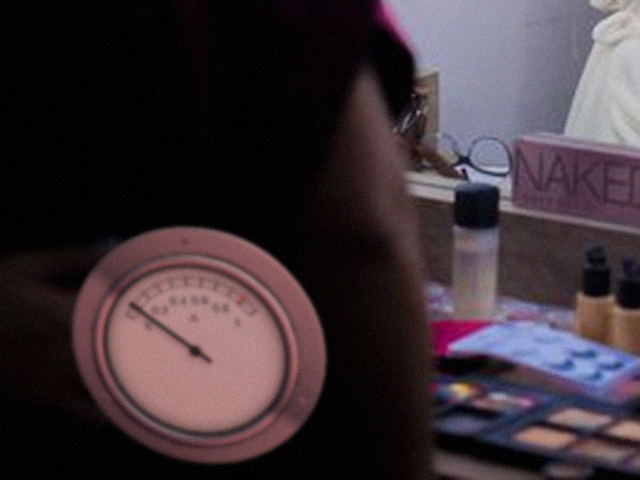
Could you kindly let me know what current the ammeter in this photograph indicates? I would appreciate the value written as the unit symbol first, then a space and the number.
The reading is A 0.1
